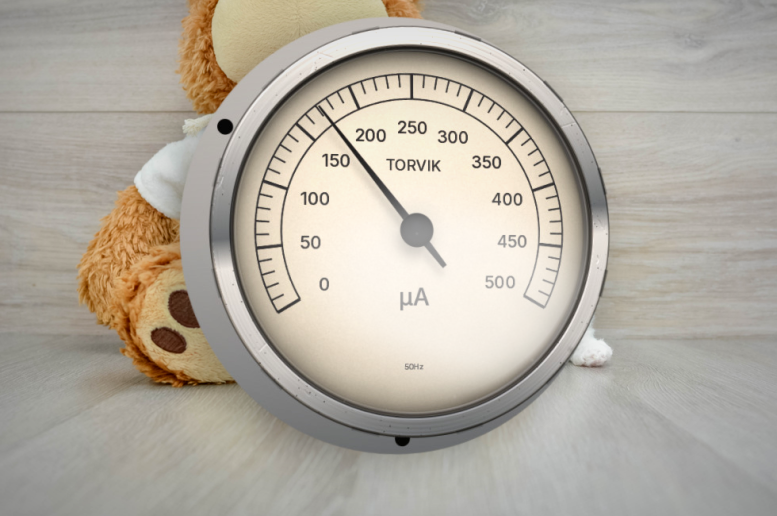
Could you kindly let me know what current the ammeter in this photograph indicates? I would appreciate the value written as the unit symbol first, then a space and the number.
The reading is µA 170
